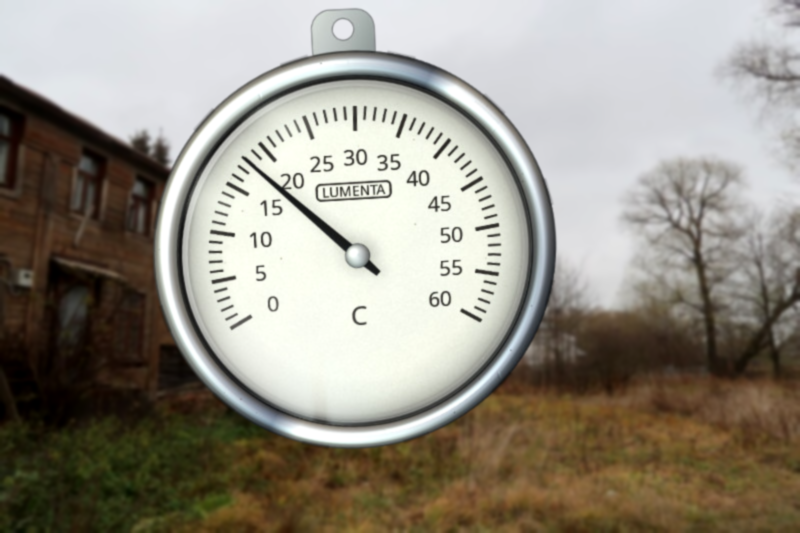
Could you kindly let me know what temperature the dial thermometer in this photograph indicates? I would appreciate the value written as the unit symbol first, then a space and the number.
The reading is °C 18
